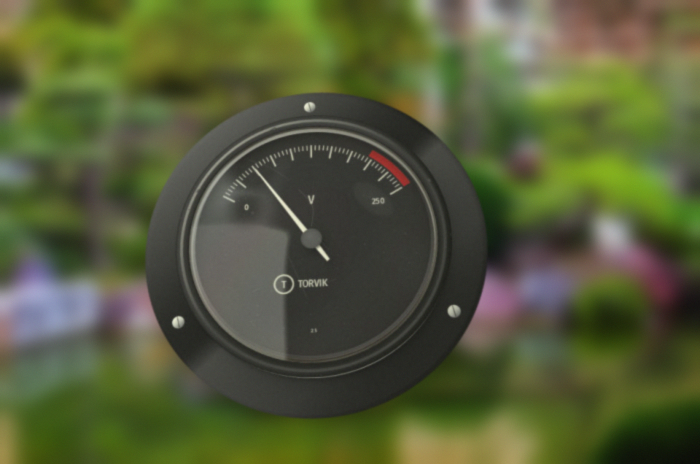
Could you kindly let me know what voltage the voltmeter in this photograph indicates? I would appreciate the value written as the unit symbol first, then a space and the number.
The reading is V 50
